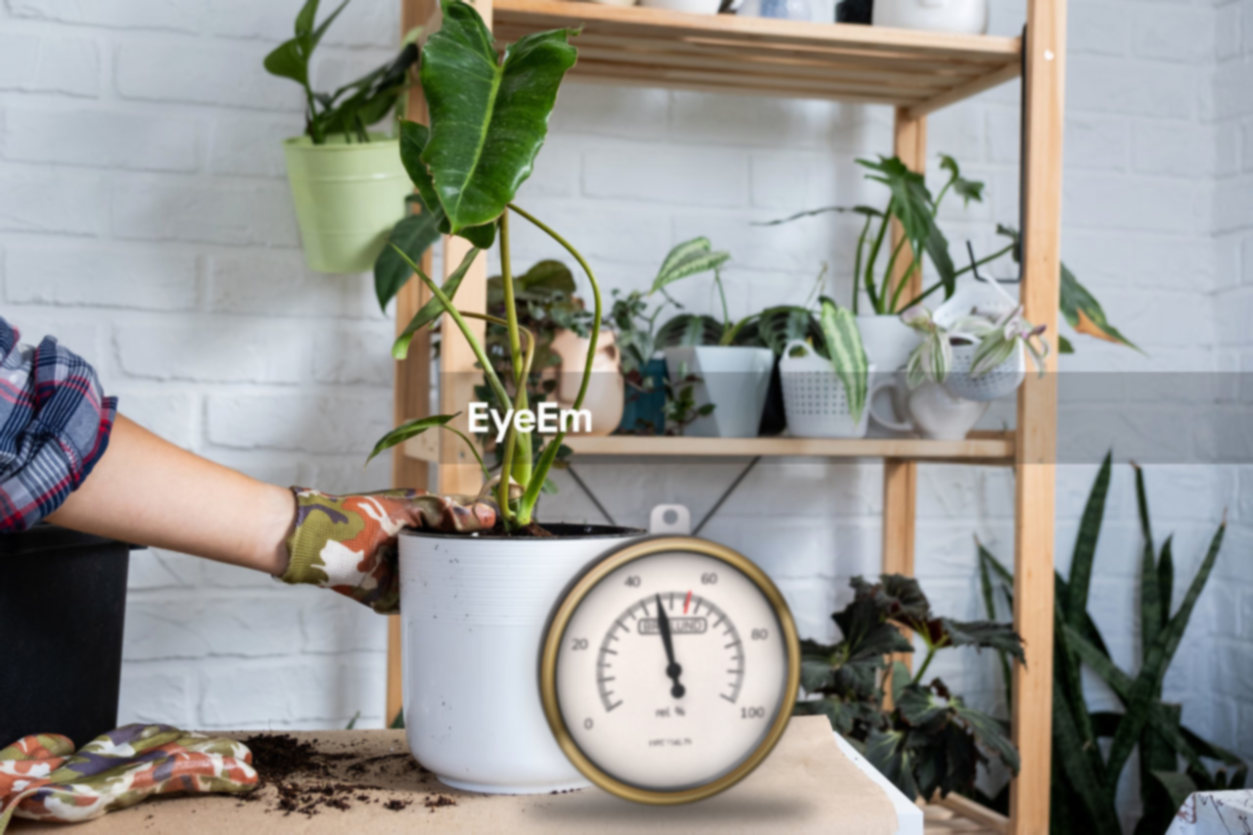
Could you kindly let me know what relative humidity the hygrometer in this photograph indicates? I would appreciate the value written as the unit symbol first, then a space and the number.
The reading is % 45
